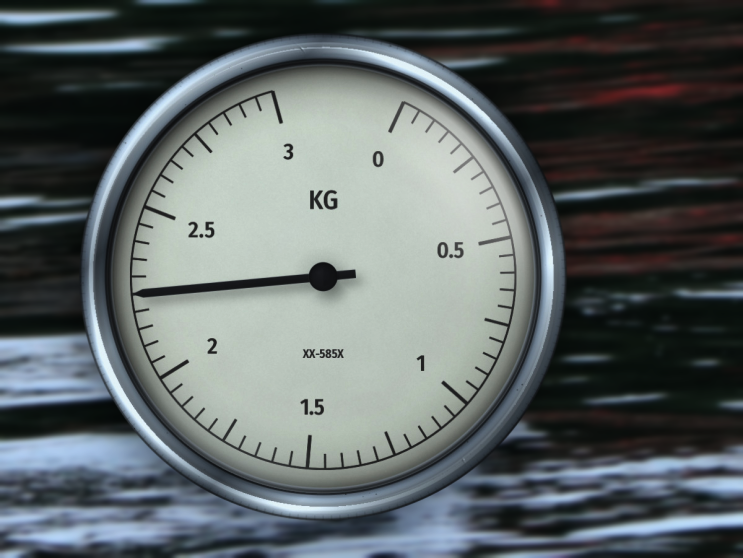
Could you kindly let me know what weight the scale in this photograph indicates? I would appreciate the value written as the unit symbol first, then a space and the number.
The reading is kg 2.25
